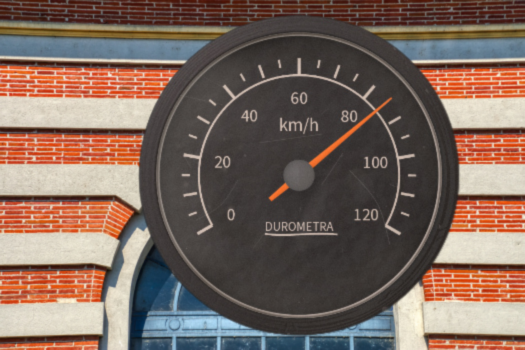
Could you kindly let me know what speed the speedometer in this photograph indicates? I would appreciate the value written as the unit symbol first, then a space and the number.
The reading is km/h 85
